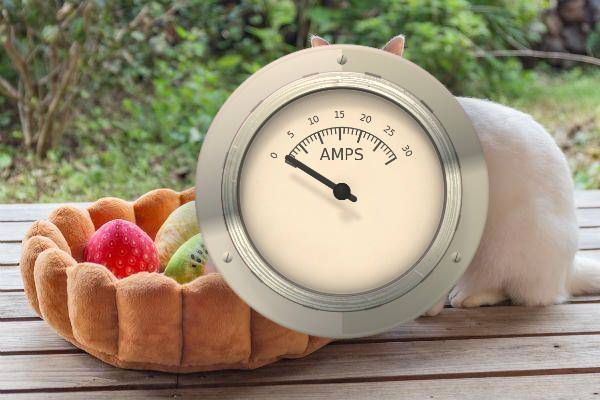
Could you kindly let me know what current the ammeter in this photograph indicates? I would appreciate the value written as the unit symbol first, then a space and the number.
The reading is A 1
